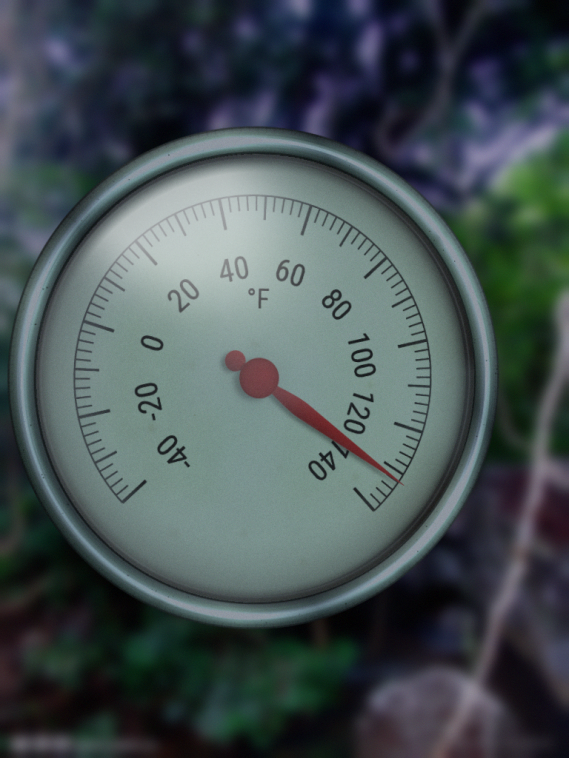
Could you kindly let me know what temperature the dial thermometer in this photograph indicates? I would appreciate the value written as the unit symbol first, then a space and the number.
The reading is °F 132
